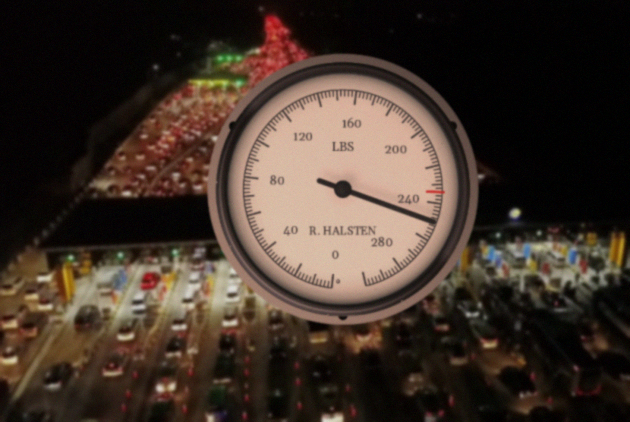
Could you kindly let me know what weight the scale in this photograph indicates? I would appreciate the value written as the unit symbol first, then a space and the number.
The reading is lb 250
